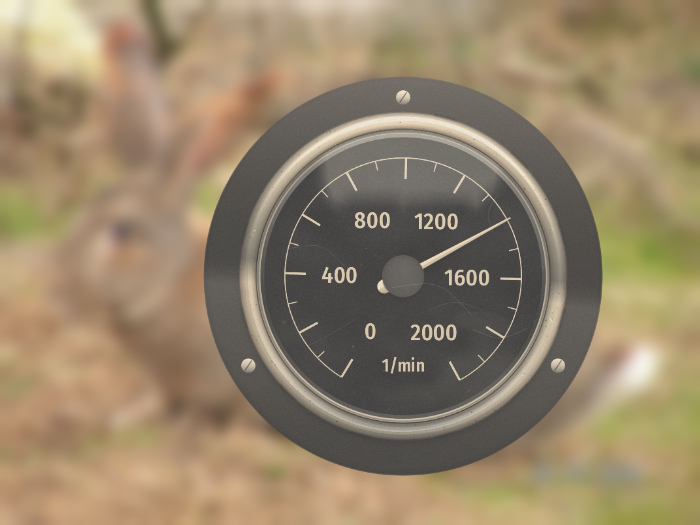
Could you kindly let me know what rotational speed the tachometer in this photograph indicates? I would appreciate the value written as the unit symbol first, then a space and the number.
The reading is rpm 1400
